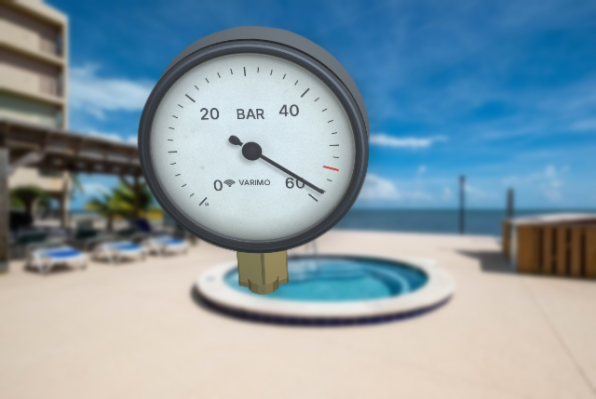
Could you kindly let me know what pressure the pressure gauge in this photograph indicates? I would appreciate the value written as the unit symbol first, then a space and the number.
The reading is bar 58
